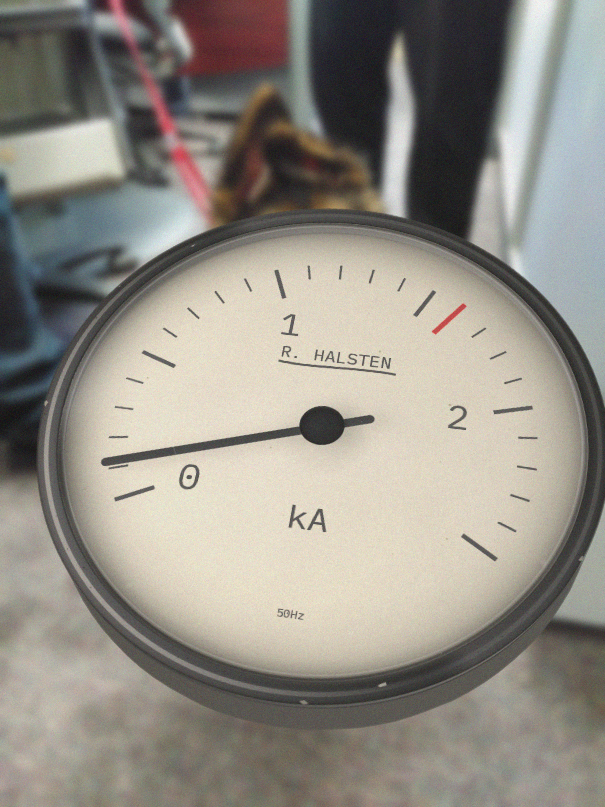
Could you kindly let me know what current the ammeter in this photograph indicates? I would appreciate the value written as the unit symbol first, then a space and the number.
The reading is kA 0.1
